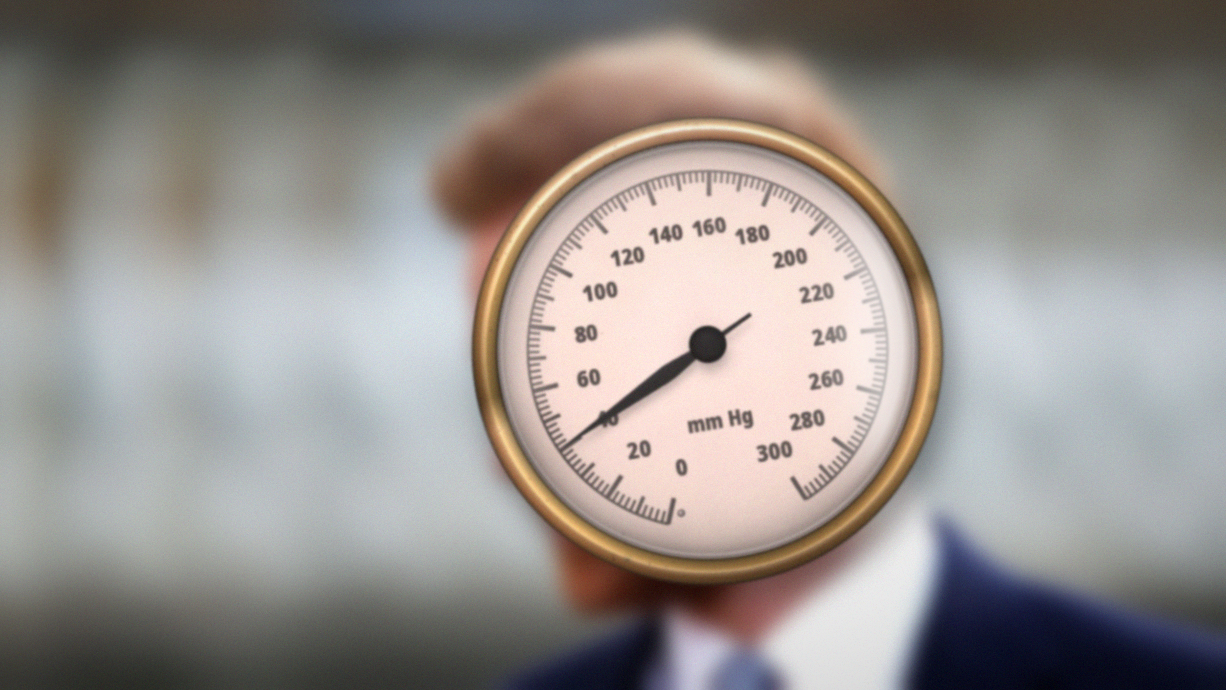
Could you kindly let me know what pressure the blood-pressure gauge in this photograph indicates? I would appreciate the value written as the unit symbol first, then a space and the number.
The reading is mmHg 40
